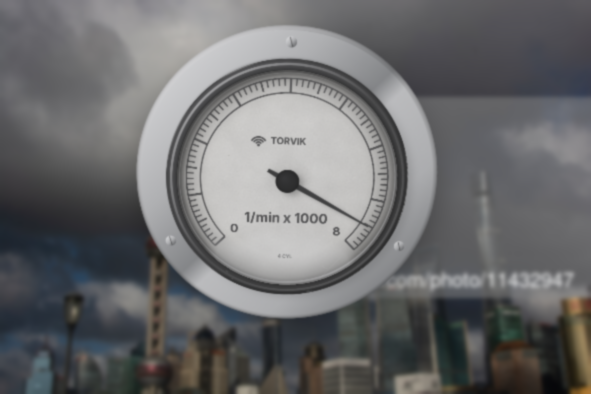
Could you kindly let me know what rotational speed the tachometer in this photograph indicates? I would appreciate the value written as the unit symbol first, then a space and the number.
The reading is rpm 7500
